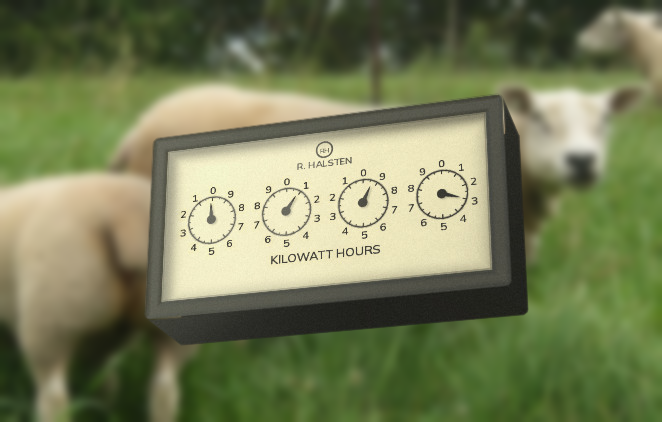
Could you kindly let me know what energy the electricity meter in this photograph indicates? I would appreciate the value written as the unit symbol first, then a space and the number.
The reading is kWh 93
